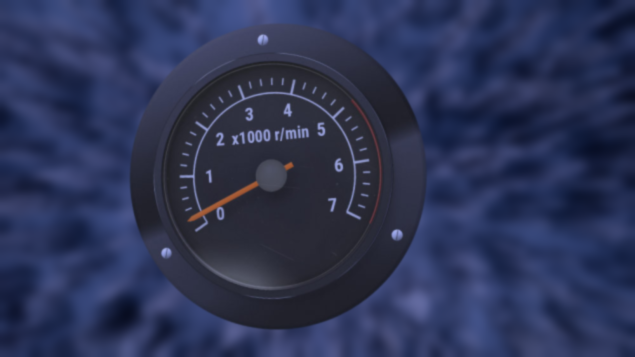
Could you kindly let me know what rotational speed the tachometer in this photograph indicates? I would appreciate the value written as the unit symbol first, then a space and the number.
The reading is rpm 200
